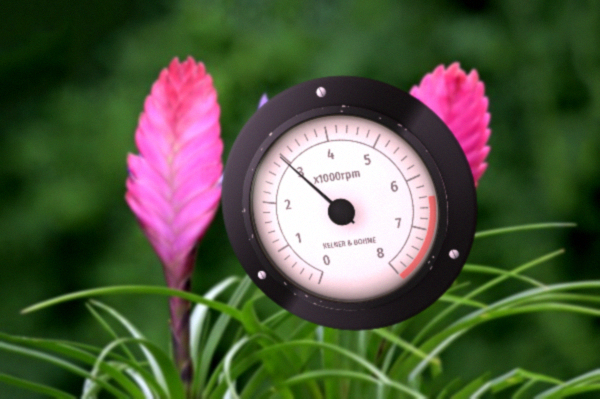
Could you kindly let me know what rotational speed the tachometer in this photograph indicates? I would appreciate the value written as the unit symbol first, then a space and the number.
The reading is rpm 3000
